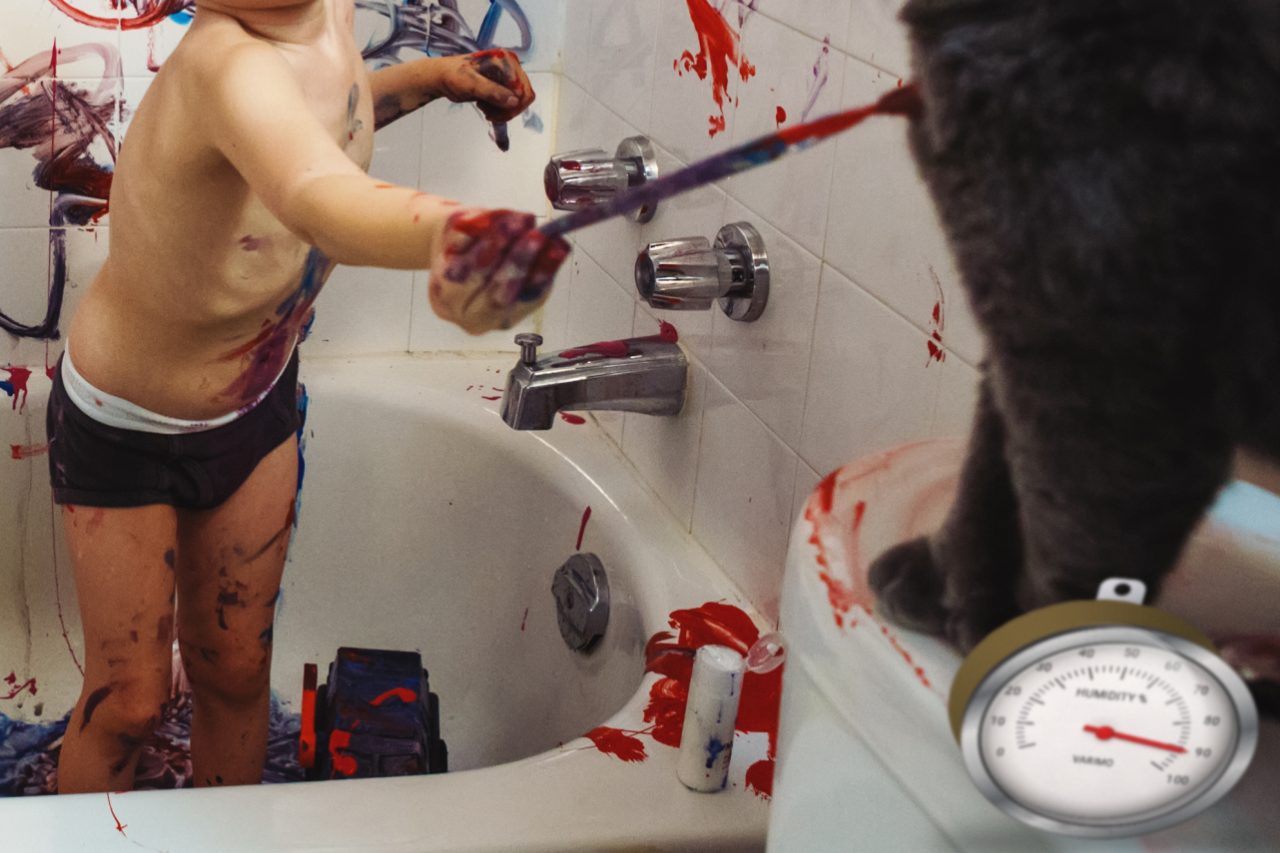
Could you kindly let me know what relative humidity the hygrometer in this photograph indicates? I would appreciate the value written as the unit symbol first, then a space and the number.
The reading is % 90
